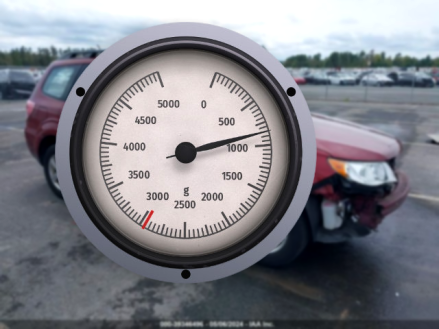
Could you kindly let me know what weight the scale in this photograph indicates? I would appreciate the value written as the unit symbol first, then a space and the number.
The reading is g 850
